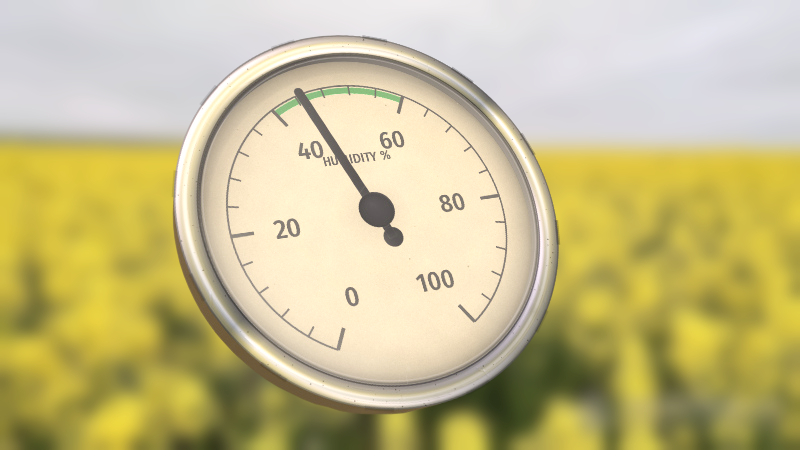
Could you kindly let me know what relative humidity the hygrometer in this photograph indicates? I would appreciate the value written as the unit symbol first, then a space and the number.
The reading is % 44
